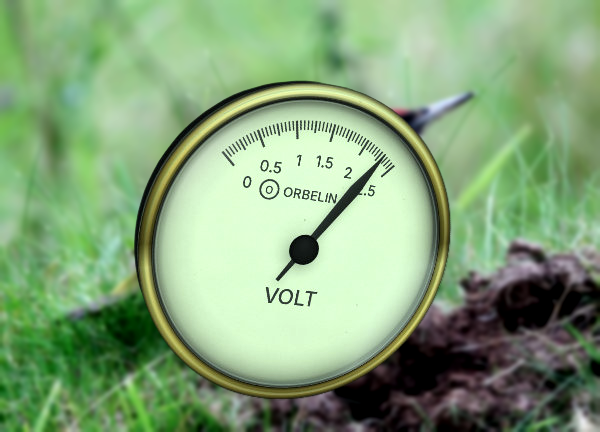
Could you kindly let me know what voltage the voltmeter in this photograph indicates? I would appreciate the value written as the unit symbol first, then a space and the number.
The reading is V 2.25
